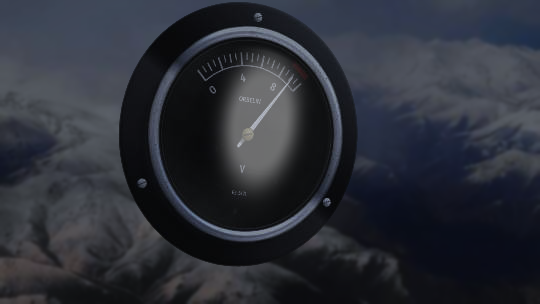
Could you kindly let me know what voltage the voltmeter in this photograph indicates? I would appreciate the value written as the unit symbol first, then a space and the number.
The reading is V 9
